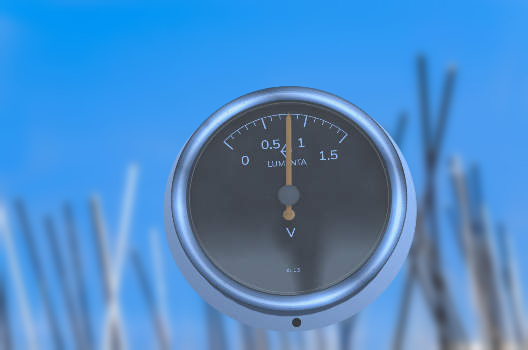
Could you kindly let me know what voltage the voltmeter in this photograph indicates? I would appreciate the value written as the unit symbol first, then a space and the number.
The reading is V 0.8
